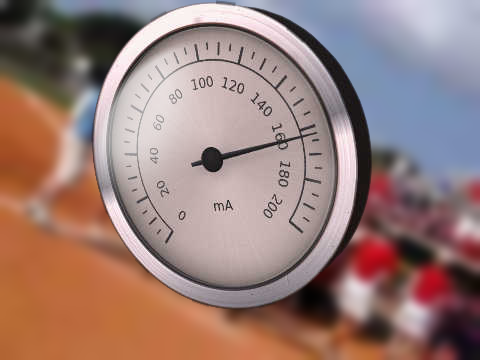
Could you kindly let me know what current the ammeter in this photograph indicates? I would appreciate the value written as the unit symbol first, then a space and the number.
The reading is mA 162.5
